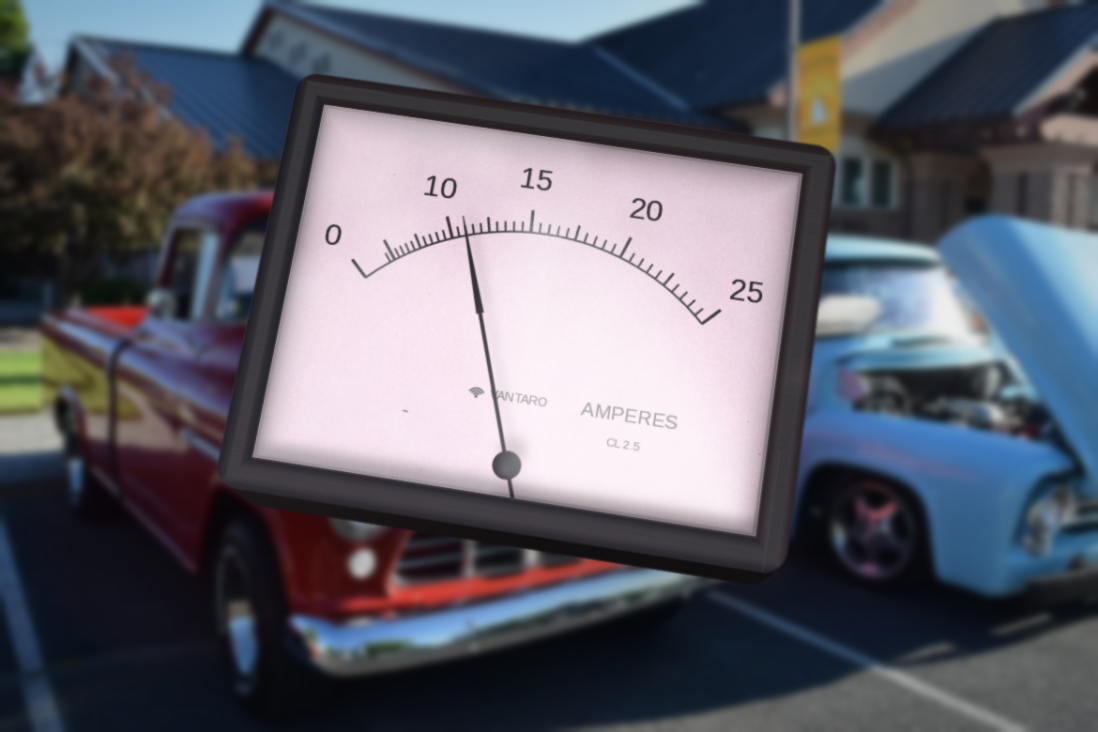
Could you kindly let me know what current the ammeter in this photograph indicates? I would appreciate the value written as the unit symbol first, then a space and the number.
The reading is A 11
